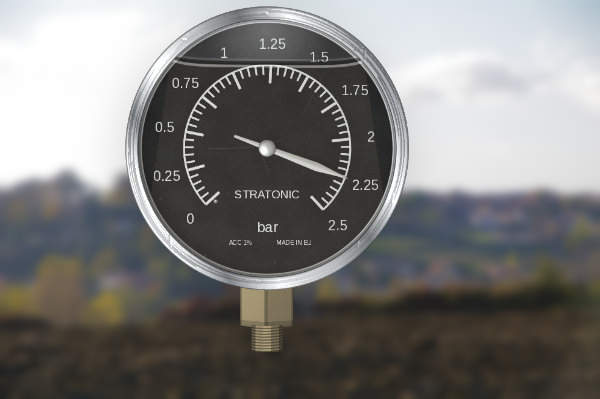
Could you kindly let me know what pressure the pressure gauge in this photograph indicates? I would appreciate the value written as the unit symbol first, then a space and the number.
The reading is bar 2.25
